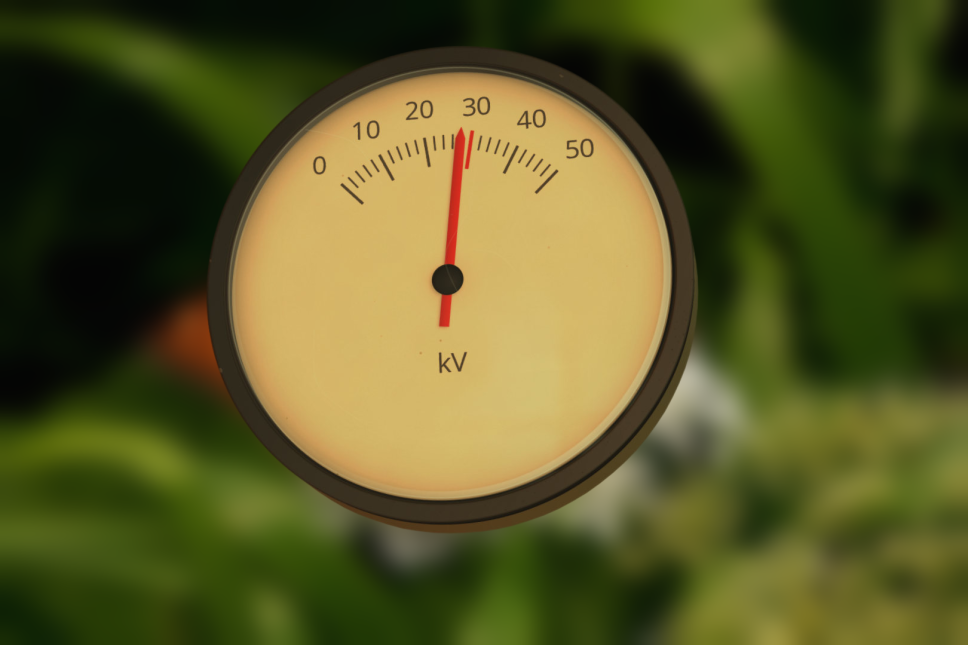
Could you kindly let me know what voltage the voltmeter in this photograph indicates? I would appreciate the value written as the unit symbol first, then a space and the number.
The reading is kV 28
